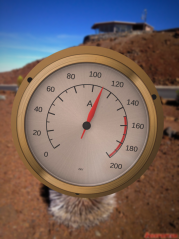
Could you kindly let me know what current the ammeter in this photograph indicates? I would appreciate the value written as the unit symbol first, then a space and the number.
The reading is A 110
